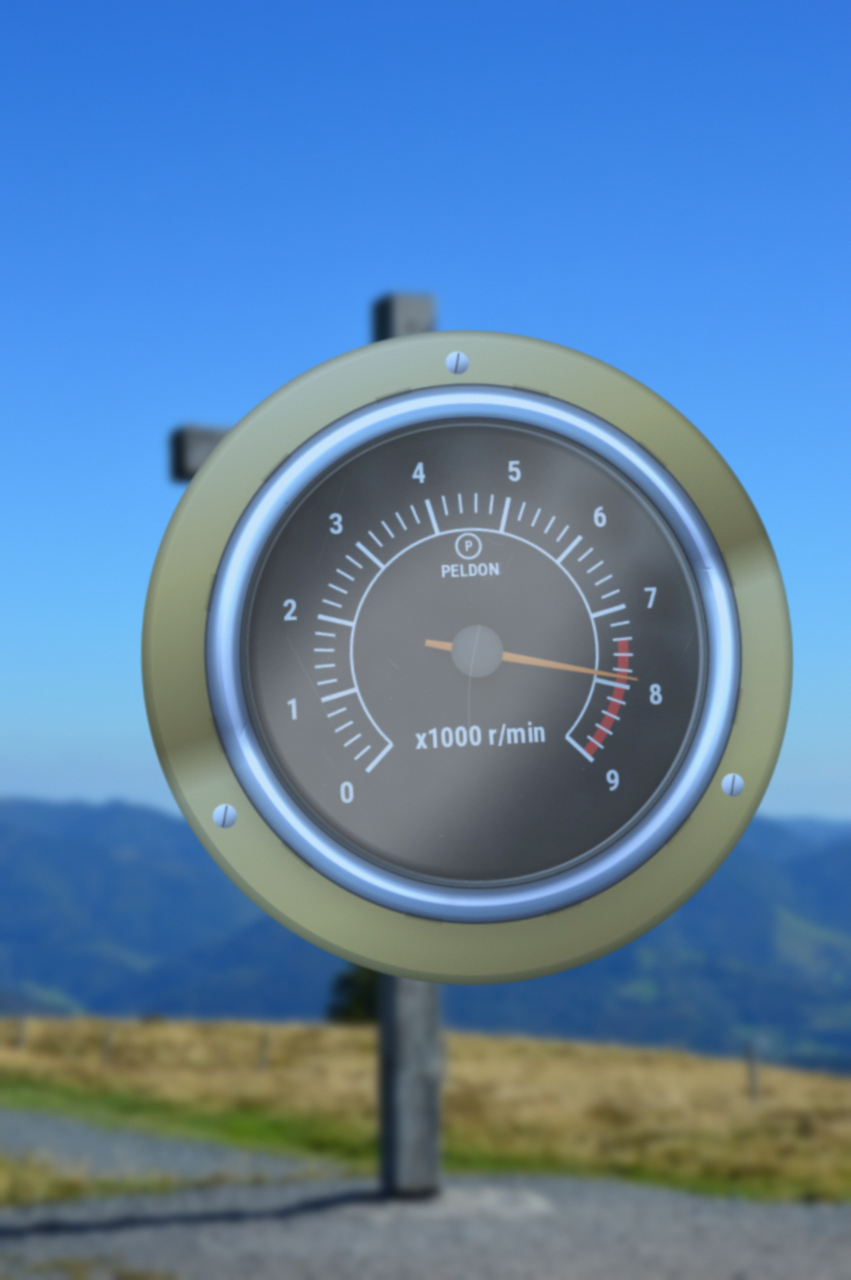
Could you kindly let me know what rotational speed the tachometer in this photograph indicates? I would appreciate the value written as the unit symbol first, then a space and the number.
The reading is rpm 7900
